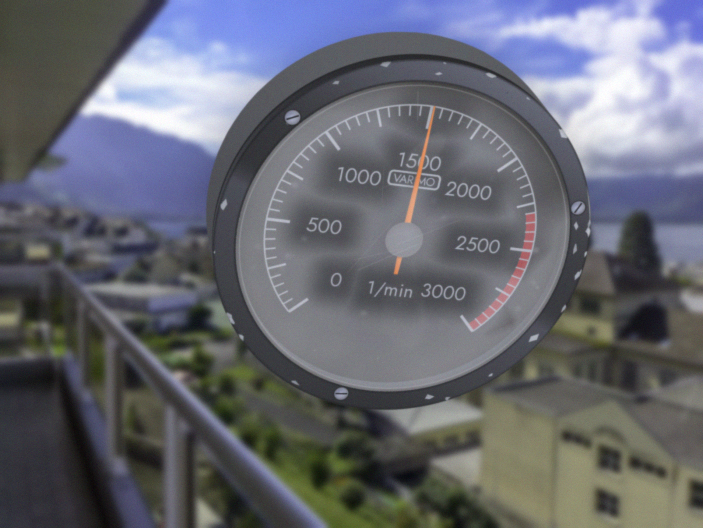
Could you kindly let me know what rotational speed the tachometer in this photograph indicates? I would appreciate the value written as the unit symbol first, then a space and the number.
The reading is rpm 1500
